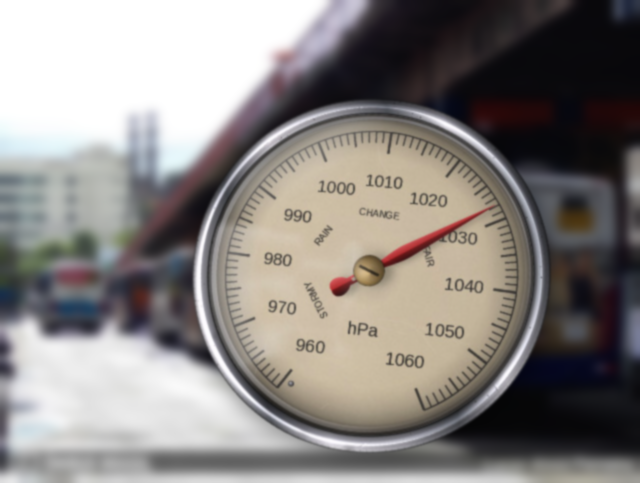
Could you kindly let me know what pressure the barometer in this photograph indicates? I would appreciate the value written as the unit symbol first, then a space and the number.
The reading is hPa 1028
